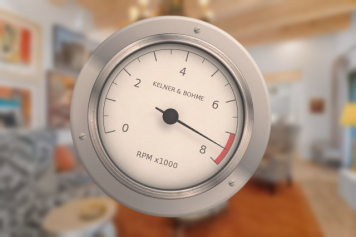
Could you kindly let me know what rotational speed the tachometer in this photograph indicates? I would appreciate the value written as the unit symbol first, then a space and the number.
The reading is rpm 7500
